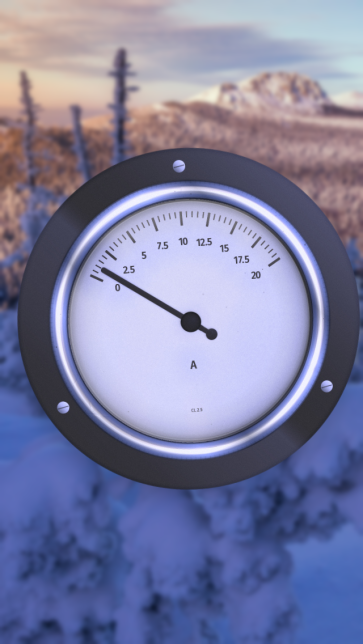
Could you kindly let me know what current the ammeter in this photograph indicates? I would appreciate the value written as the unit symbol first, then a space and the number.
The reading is A 1
